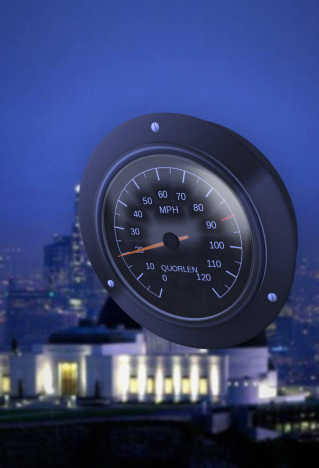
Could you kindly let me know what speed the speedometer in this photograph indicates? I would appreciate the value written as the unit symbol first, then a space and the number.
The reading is mph 20
